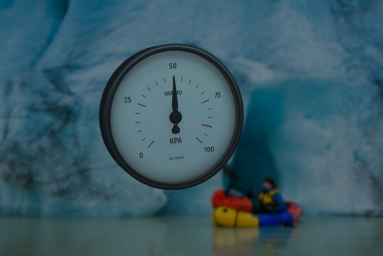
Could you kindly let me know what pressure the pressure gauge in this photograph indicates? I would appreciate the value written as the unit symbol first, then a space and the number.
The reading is kPa 50
